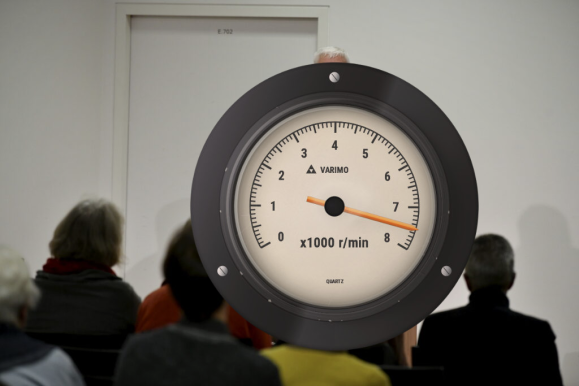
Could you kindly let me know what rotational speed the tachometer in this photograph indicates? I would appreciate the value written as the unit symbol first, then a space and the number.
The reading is rpm 7500
